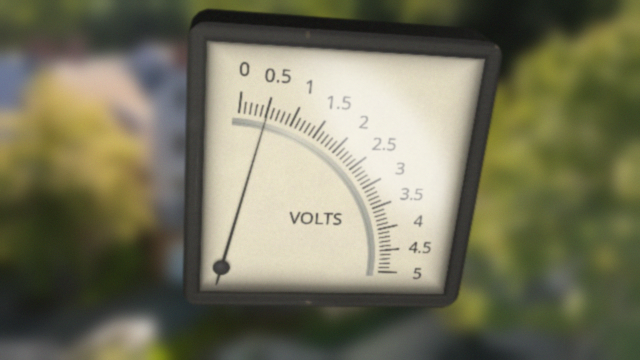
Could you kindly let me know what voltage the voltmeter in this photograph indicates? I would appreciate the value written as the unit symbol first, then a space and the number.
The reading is V 0.5
